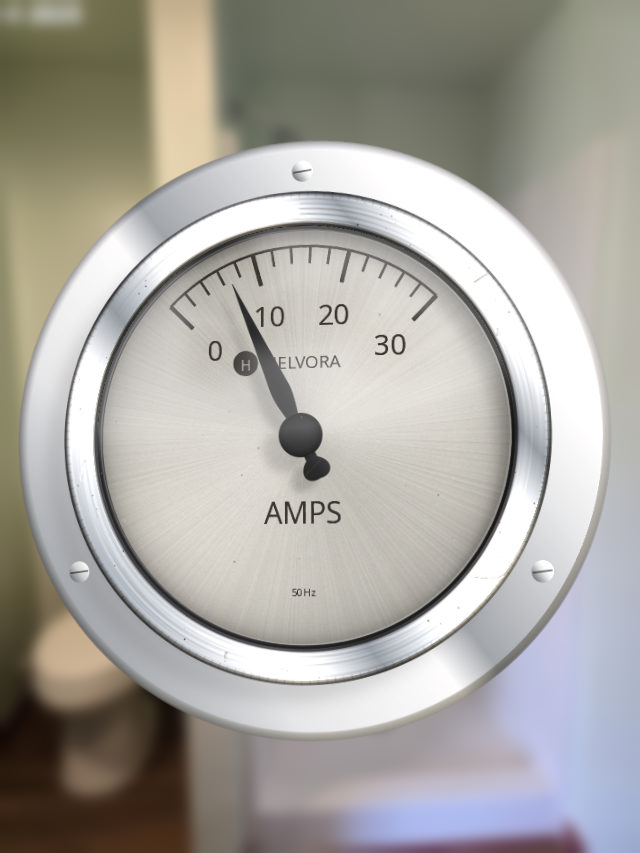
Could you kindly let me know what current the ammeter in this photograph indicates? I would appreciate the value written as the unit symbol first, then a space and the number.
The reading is A 7
